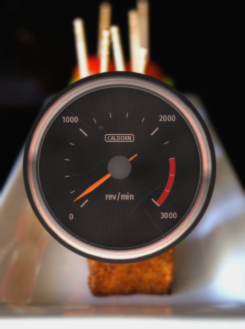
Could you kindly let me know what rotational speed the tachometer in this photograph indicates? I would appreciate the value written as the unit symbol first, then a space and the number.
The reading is rpm 100
